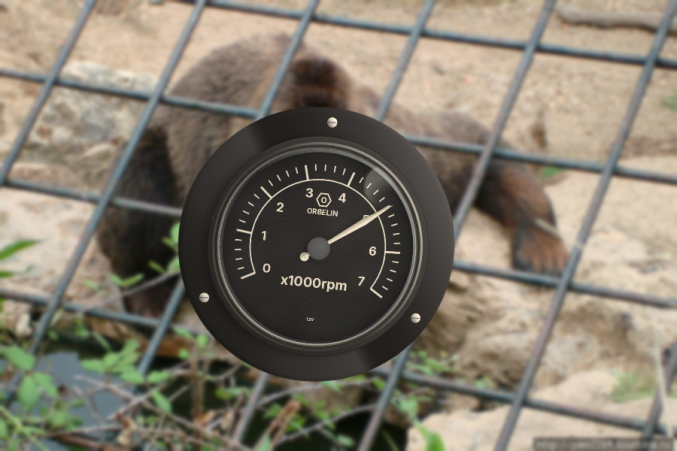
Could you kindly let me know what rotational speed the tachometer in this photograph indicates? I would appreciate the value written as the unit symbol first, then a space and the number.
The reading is rpm 5000
